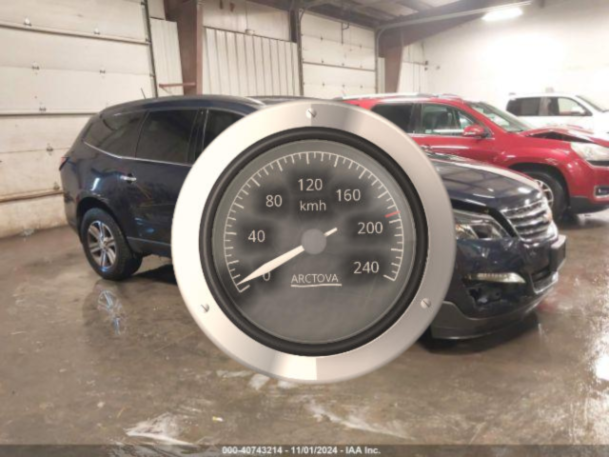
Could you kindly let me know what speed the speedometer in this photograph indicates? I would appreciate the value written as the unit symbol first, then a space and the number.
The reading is km/h 5
